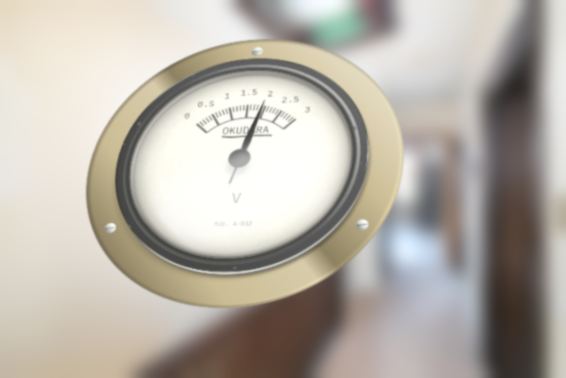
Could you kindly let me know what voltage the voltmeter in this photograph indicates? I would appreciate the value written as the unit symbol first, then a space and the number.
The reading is V 2
